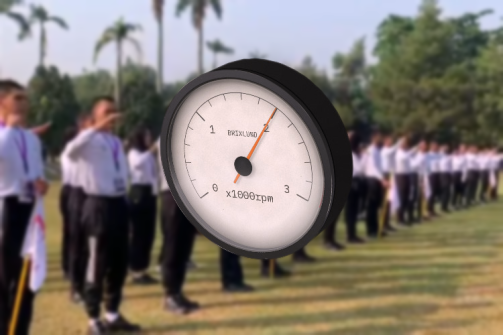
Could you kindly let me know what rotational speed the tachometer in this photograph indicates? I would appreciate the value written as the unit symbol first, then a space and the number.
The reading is rpm 2000
